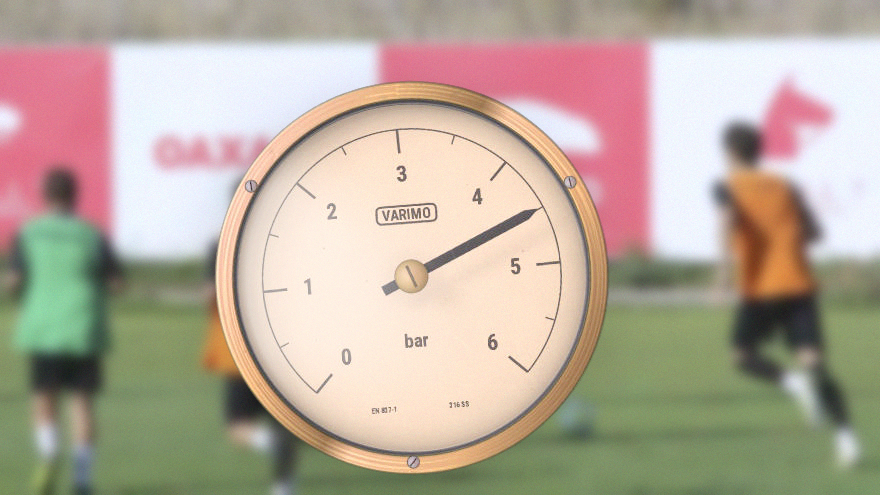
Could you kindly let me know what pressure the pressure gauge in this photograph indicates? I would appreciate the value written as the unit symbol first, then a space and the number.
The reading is bar 4.5
